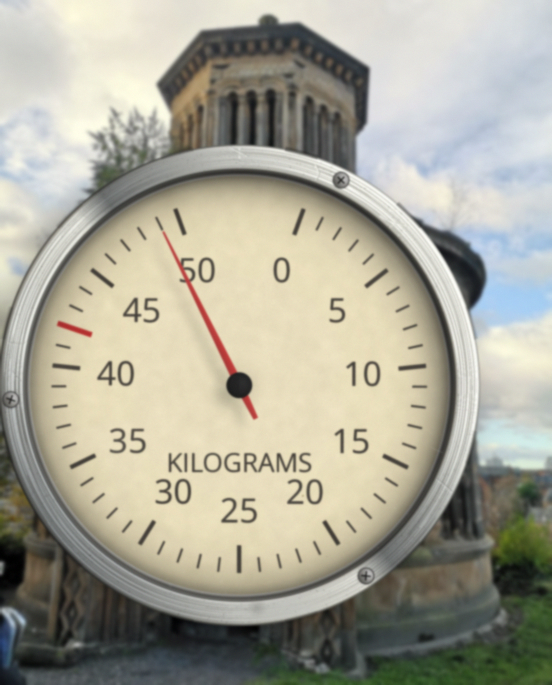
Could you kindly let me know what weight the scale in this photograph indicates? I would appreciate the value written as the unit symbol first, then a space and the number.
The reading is kg 49
